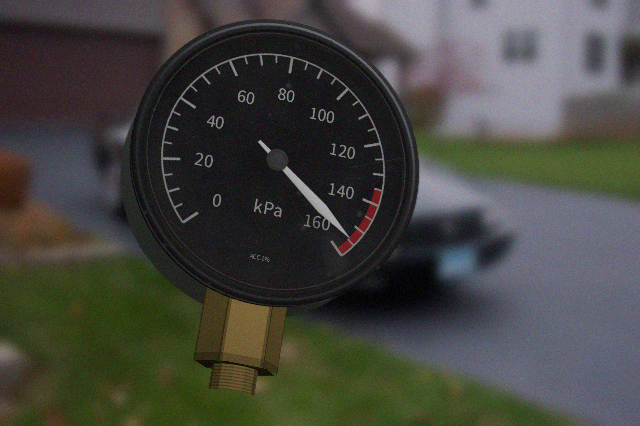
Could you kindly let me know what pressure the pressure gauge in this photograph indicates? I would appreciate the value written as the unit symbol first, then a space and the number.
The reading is kPa 155
